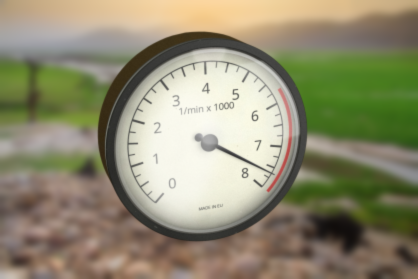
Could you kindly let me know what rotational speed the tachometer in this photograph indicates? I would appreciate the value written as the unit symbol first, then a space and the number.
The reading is rpm 7625
